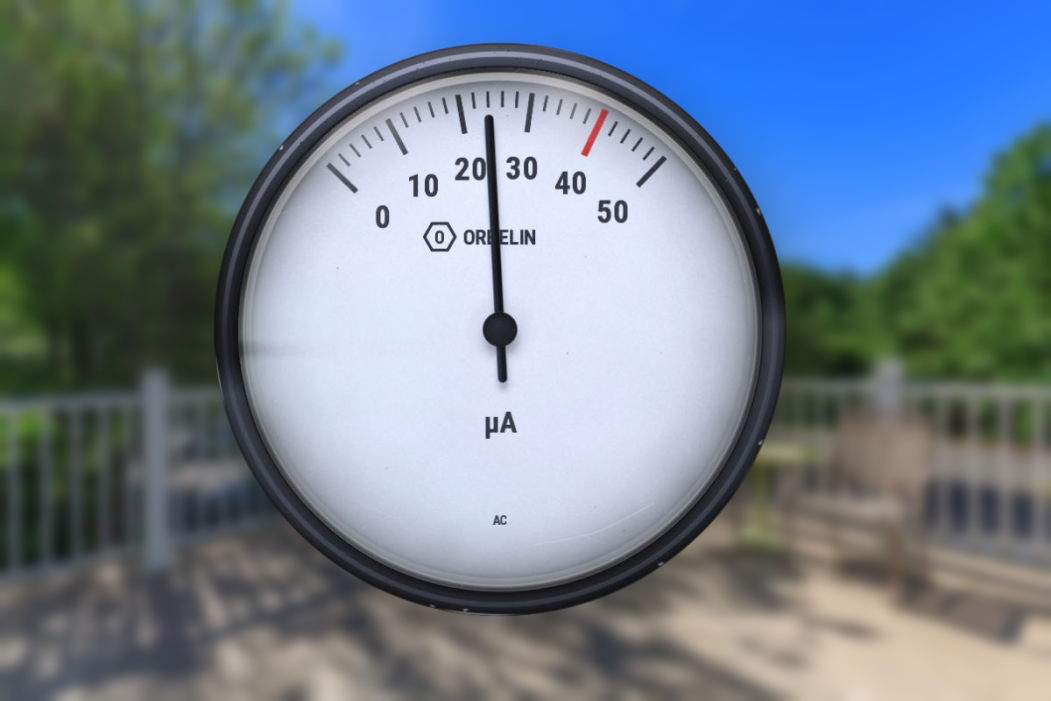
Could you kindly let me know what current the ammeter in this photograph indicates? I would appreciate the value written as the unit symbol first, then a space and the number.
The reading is µA 24
